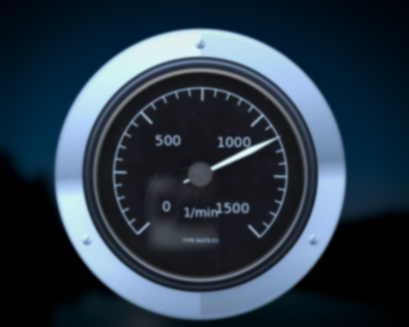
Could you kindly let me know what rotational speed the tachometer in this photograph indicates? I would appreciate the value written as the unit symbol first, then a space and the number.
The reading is rpm 1100
